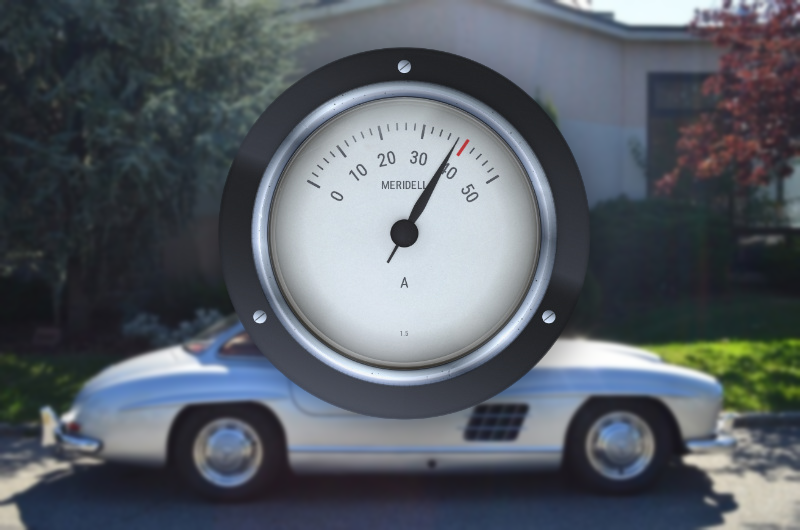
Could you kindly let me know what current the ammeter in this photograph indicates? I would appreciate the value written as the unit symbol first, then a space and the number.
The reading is A 38
